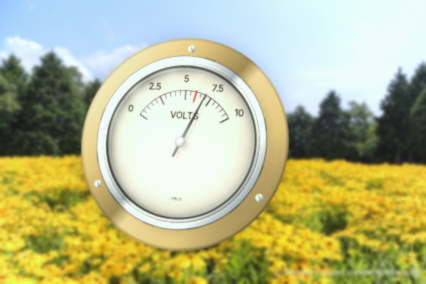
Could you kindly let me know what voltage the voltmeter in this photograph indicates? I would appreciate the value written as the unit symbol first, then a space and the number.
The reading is V 7
